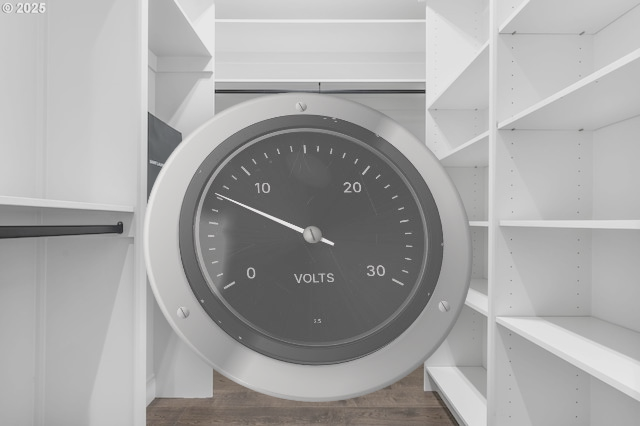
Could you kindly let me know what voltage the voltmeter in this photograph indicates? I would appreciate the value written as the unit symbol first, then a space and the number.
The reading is V 7
